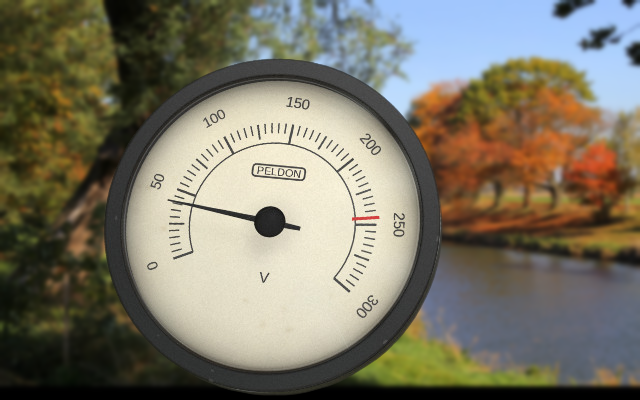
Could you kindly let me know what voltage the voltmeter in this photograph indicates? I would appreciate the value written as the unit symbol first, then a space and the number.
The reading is V 40
